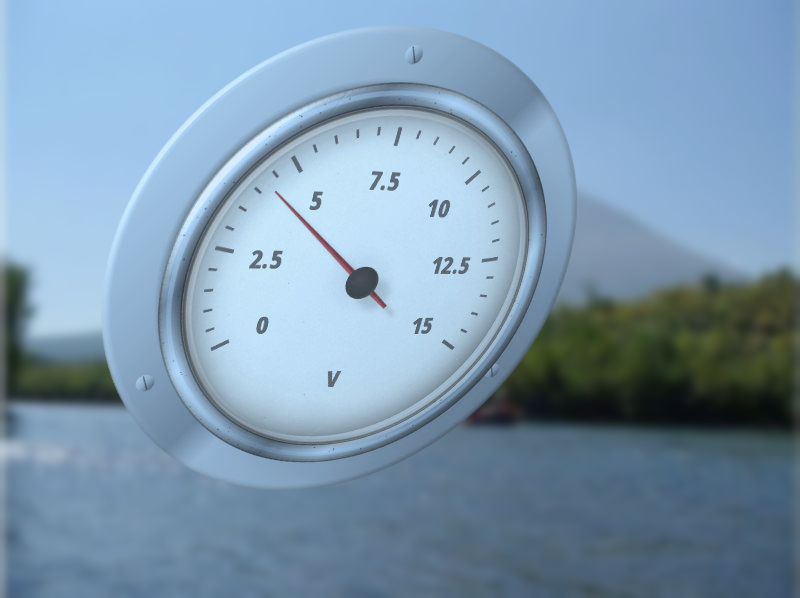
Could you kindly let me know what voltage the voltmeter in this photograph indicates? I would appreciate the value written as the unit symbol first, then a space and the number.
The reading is V 4.25
